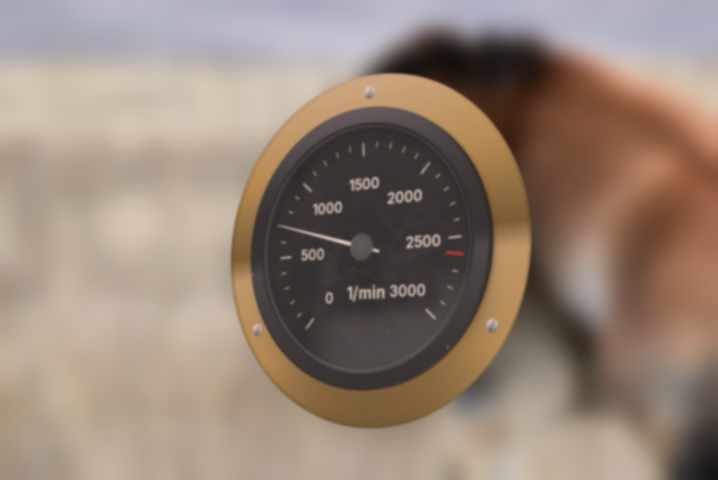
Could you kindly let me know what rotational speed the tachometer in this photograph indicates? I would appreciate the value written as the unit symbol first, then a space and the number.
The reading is rpm 700
